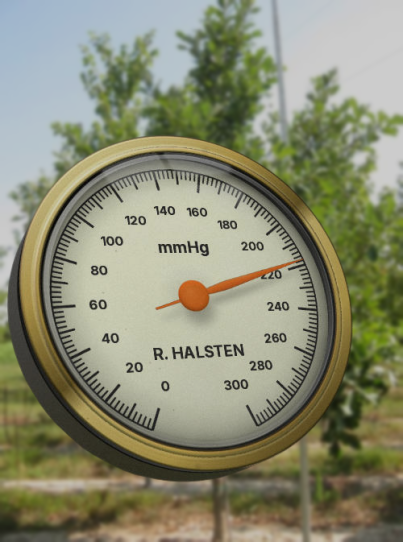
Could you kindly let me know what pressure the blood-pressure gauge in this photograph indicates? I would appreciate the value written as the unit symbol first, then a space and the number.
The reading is mmHg 218
